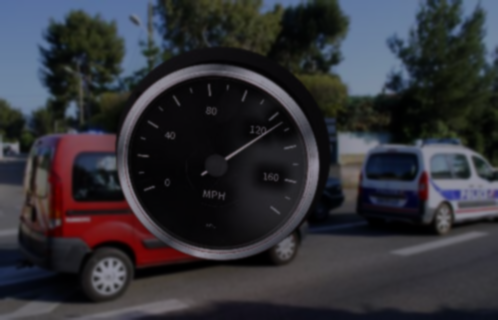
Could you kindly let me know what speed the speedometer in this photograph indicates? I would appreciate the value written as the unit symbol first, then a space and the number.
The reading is mph 125
